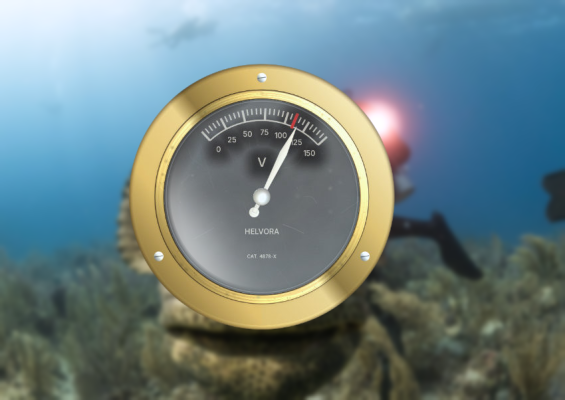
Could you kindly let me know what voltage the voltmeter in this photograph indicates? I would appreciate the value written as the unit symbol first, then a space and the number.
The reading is V 115
